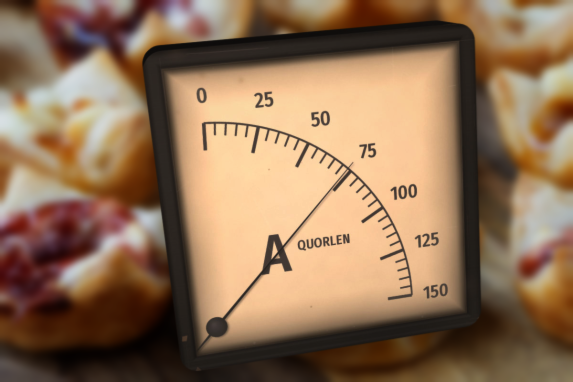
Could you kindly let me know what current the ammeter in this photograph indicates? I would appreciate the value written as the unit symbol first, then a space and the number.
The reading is A 72.5
